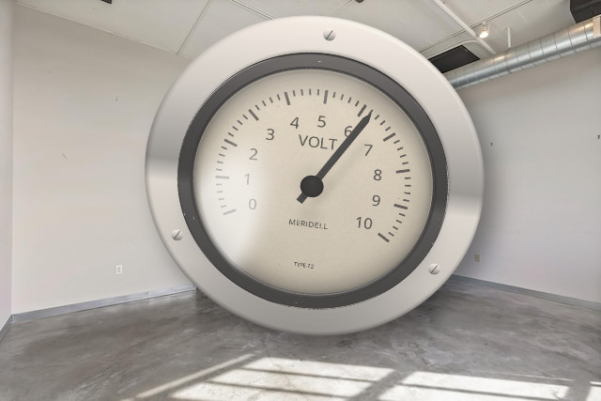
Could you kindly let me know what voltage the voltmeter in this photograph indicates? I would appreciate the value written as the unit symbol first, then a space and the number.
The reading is V 6.2
